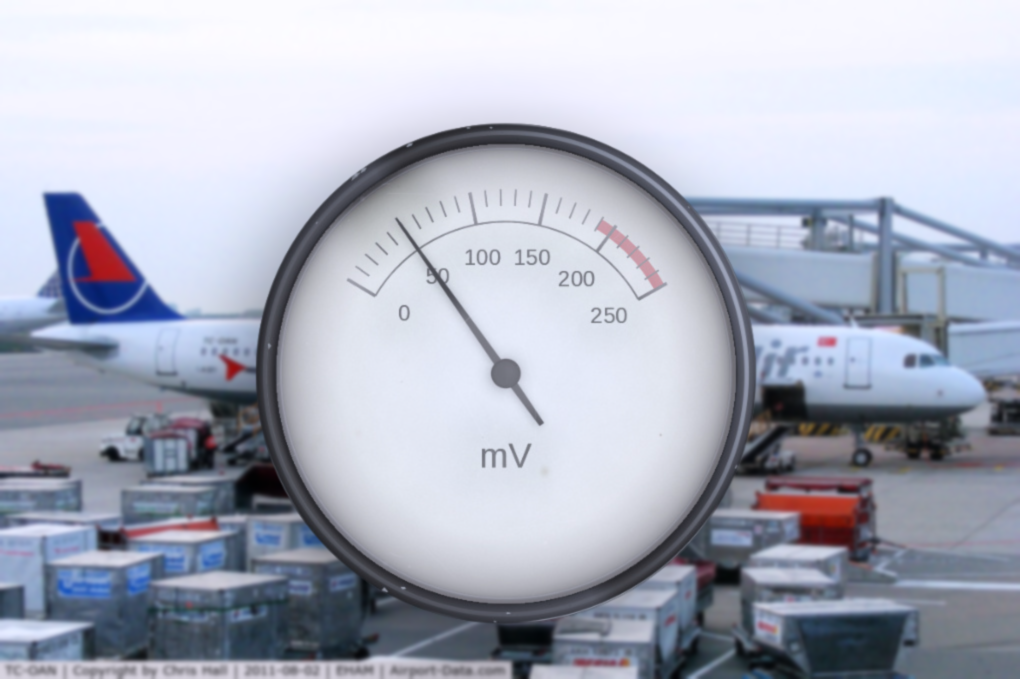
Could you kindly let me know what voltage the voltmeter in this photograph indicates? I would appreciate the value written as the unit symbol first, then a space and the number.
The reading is mV 50
